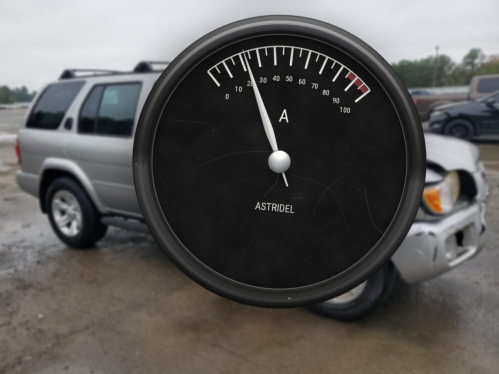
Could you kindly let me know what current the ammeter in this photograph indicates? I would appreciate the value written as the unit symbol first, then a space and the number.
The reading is A 22.5
